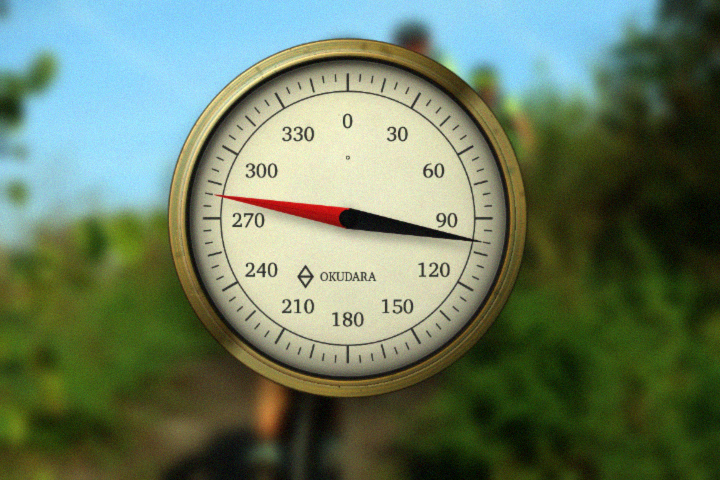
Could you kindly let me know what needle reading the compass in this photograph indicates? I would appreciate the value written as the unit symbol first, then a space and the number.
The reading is ° 280
